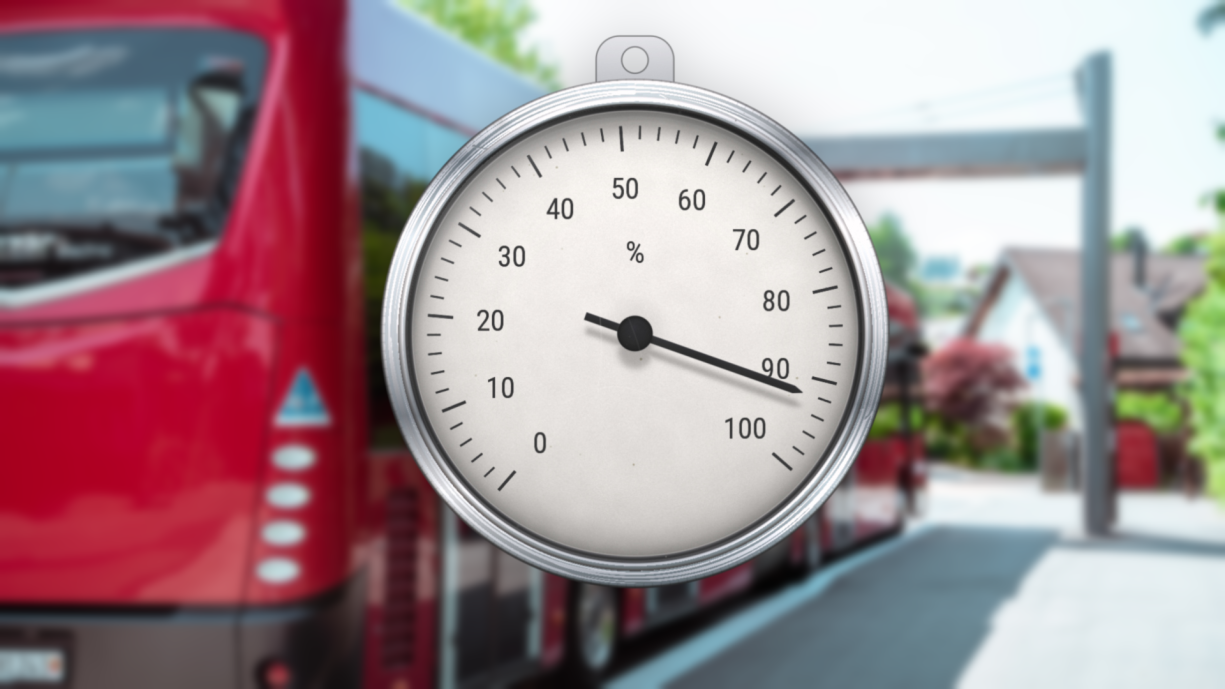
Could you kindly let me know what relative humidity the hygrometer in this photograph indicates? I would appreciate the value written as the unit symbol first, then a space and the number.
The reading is % 92
